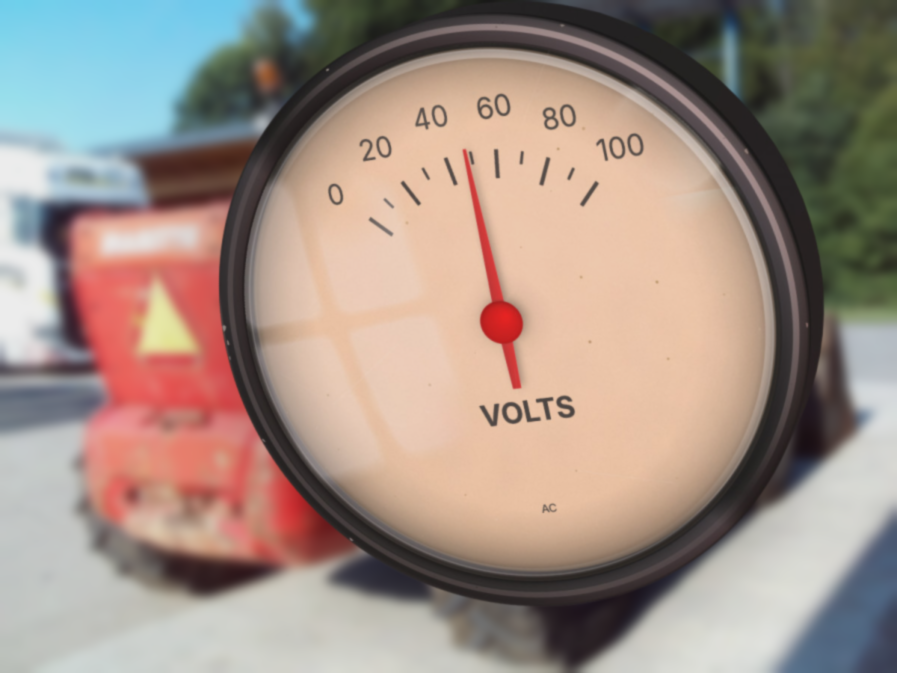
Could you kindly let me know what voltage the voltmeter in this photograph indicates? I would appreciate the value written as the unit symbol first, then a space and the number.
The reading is V 50
